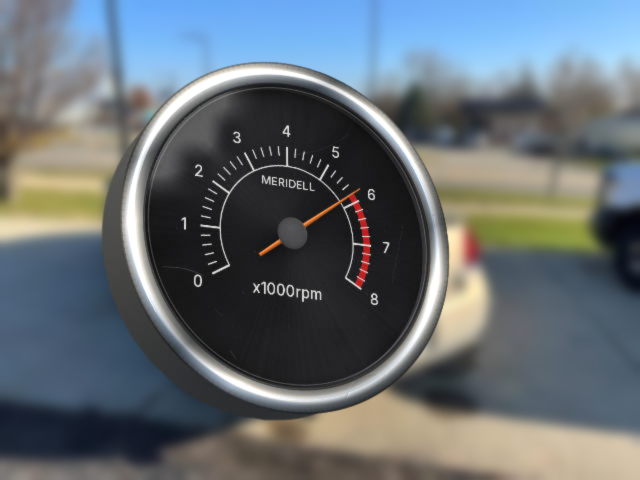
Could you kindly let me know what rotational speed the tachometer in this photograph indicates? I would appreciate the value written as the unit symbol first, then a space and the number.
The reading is rpm 5800
